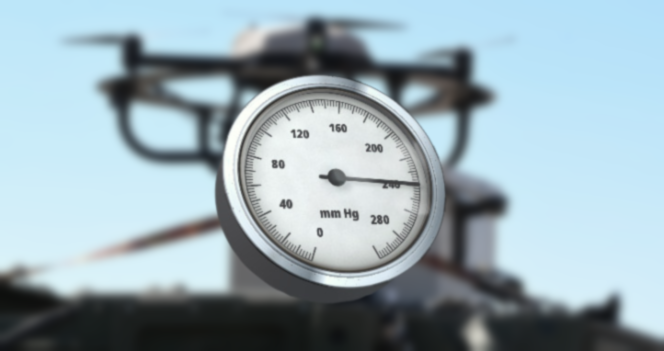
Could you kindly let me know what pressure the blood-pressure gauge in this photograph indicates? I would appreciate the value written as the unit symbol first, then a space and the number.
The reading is mmHg 240
